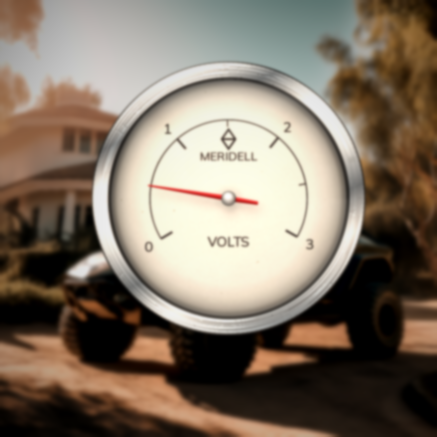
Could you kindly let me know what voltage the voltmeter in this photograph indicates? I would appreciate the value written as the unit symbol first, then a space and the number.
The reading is V 0.5
